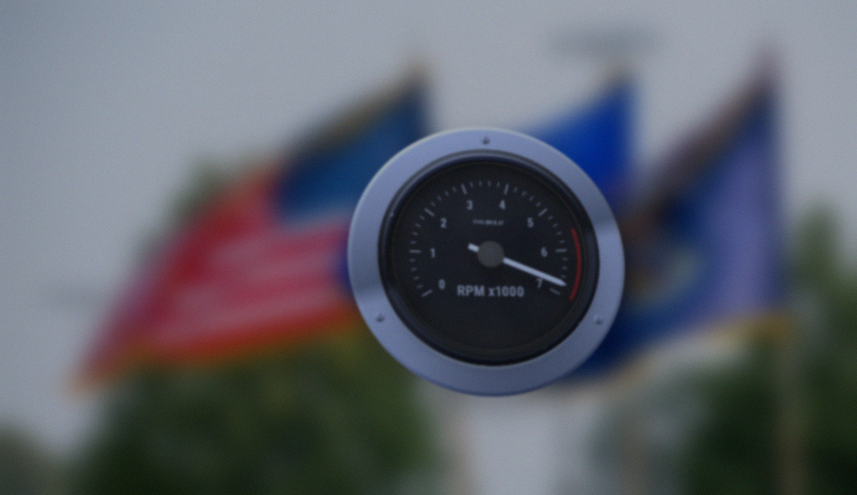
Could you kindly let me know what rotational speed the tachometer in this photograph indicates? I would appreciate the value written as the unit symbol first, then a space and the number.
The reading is rpm 6800
